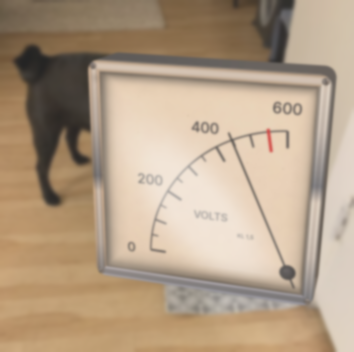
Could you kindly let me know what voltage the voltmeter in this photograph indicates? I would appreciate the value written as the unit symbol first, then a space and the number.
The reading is V 450
